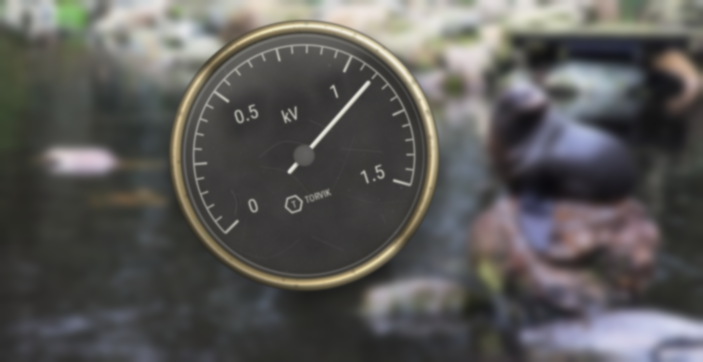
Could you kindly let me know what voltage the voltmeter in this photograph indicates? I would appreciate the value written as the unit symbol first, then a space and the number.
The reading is kV 1.1
